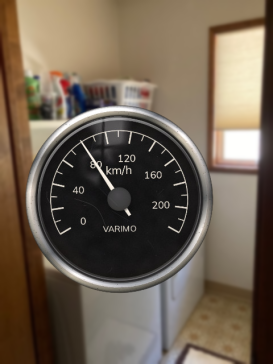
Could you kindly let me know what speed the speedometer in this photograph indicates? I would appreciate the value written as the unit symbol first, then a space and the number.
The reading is km/h 80
